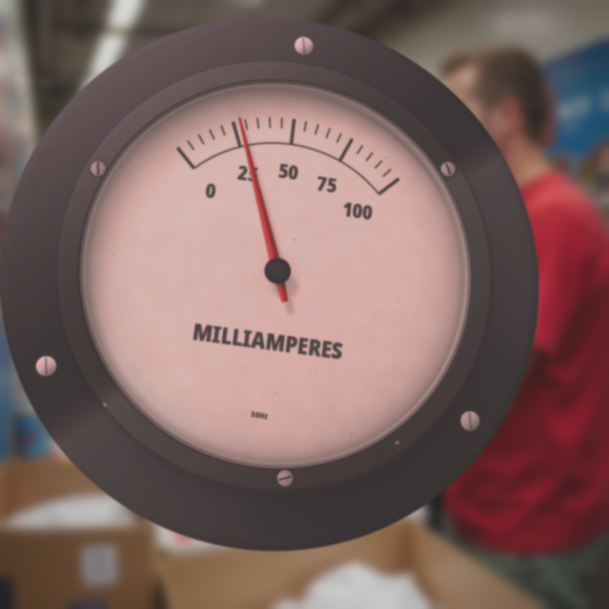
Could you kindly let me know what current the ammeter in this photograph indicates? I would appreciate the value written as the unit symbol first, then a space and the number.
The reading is mA 27.5
